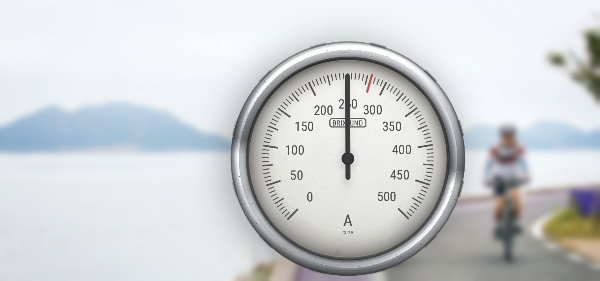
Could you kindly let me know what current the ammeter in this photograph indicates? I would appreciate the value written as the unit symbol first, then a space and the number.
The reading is A 250
